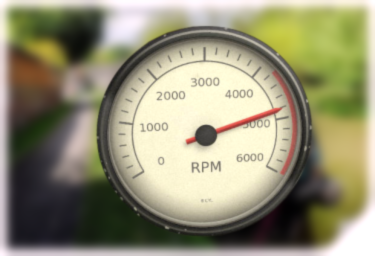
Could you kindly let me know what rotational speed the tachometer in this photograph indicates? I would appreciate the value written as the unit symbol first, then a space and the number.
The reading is rpm 4800
